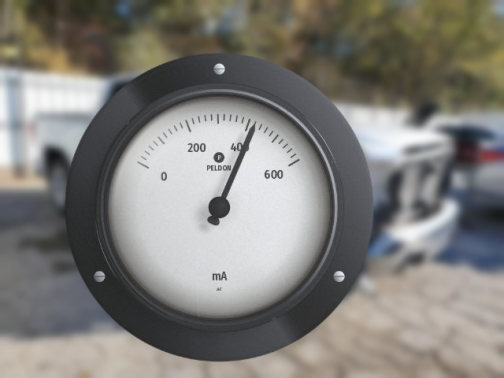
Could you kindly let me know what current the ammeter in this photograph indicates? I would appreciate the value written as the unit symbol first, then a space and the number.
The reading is mA 420
